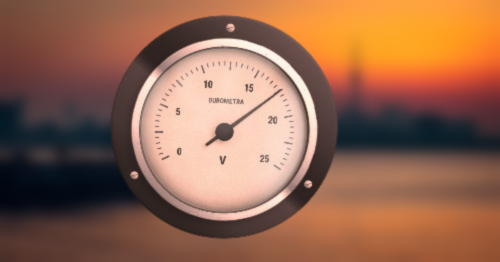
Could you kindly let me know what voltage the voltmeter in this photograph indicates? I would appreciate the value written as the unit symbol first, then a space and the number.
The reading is V 17.5
